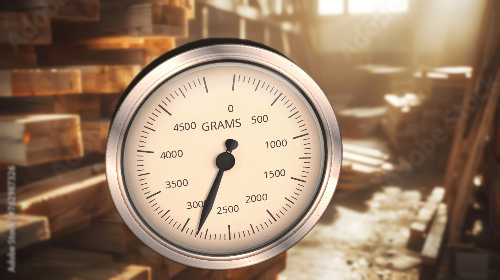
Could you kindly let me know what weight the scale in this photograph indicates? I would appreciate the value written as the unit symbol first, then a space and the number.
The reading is g 2850
